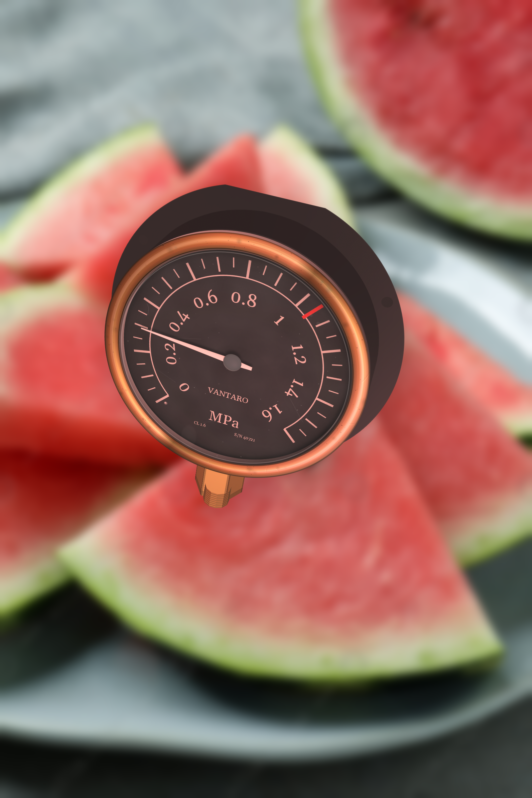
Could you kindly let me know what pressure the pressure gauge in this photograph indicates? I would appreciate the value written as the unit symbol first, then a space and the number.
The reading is MPa 0.3
